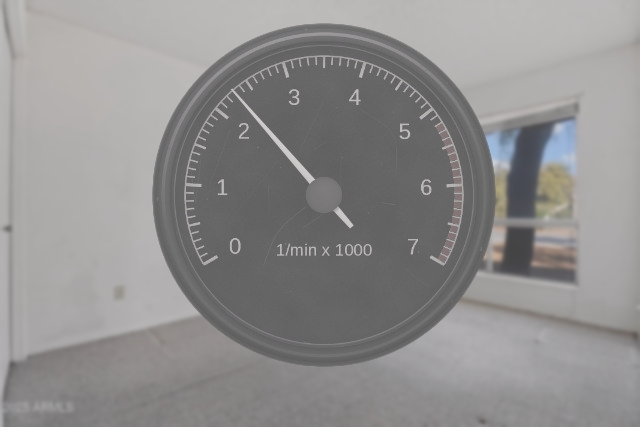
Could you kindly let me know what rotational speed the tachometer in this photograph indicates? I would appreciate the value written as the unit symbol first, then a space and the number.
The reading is rpm 2300
